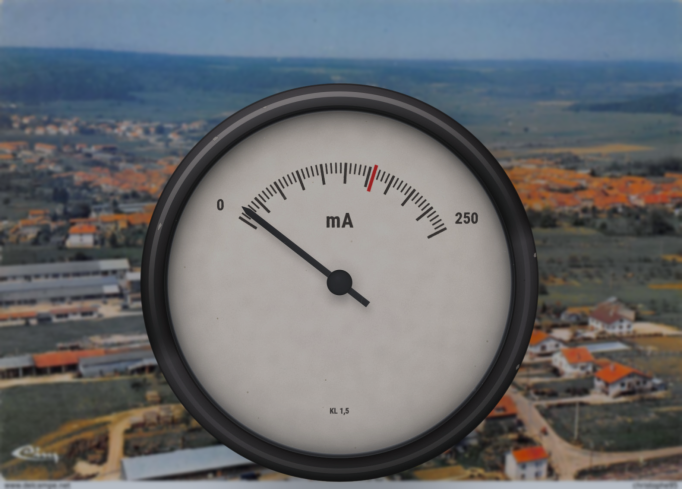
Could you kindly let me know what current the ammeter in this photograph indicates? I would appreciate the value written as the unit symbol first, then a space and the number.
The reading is mA 10
